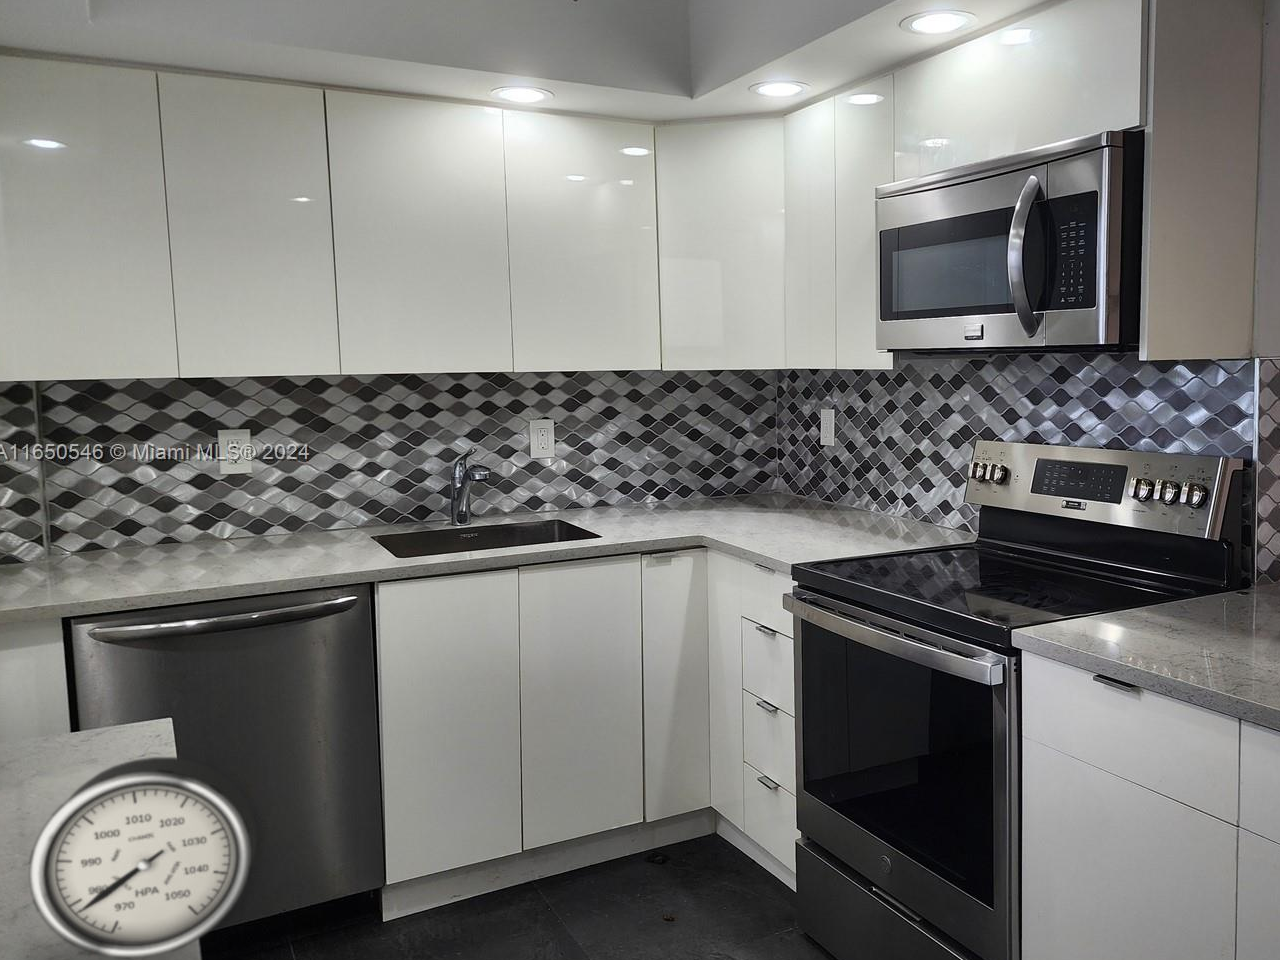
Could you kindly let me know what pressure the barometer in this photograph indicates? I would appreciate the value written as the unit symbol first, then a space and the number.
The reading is hPa 978
